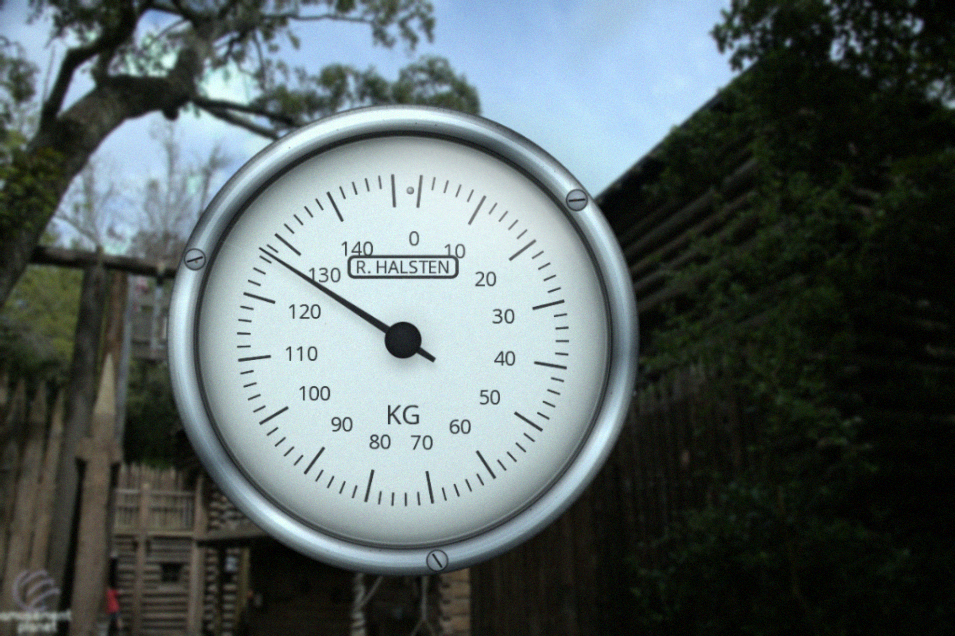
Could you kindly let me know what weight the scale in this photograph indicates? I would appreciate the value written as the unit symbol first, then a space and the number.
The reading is kg 127
